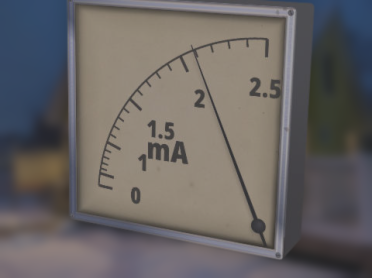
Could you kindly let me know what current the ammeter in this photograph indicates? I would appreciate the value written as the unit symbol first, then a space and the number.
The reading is mA 2.1
